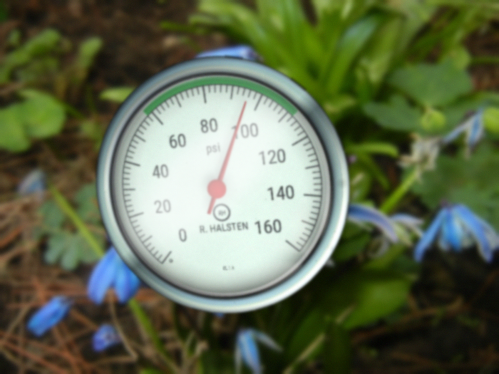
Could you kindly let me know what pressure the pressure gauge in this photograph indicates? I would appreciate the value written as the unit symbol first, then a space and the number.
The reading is psi 96
